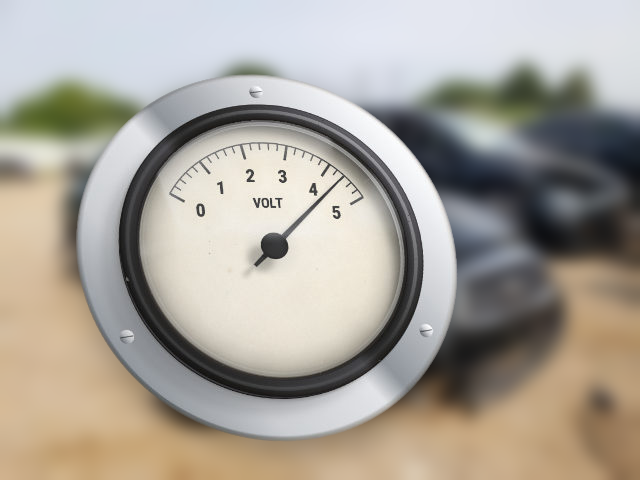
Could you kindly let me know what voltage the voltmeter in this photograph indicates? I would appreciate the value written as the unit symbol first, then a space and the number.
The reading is V 4.4
